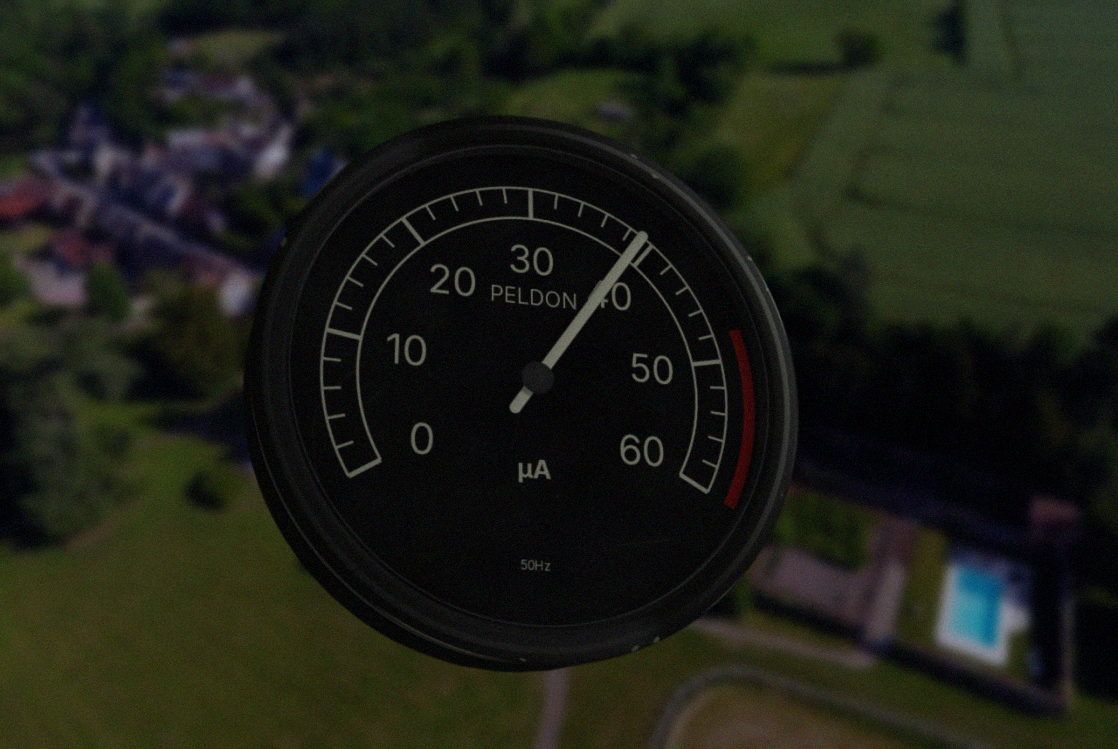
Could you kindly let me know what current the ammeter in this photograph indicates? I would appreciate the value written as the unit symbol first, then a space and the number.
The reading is µA 39
